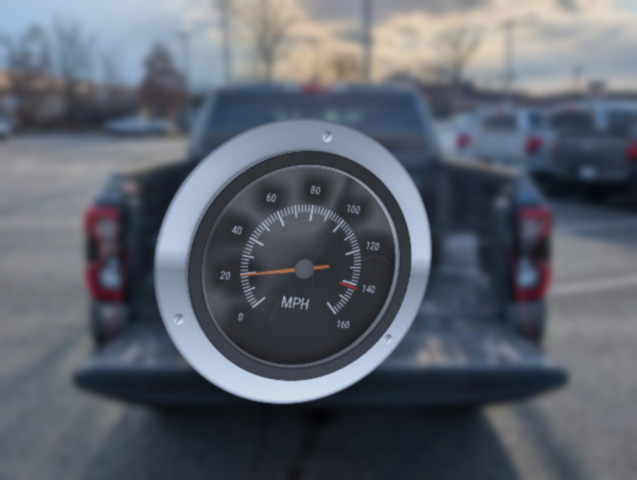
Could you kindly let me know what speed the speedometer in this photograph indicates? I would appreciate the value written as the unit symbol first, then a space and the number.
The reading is mph 20
